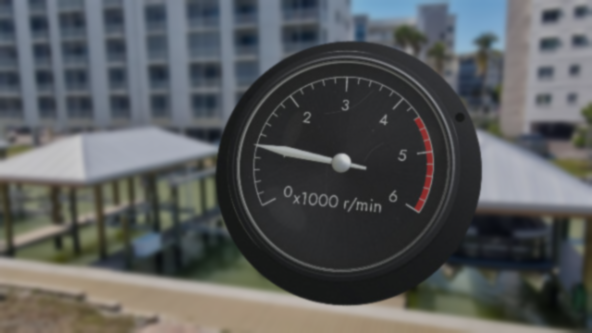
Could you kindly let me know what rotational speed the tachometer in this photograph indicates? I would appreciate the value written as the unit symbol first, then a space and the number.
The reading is rpm 1000
